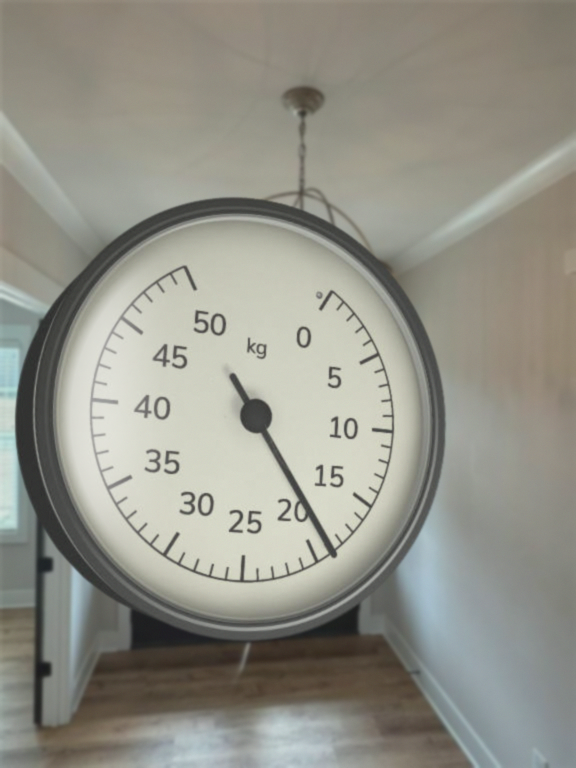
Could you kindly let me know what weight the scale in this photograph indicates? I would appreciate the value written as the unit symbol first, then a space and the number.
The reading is kg 19
